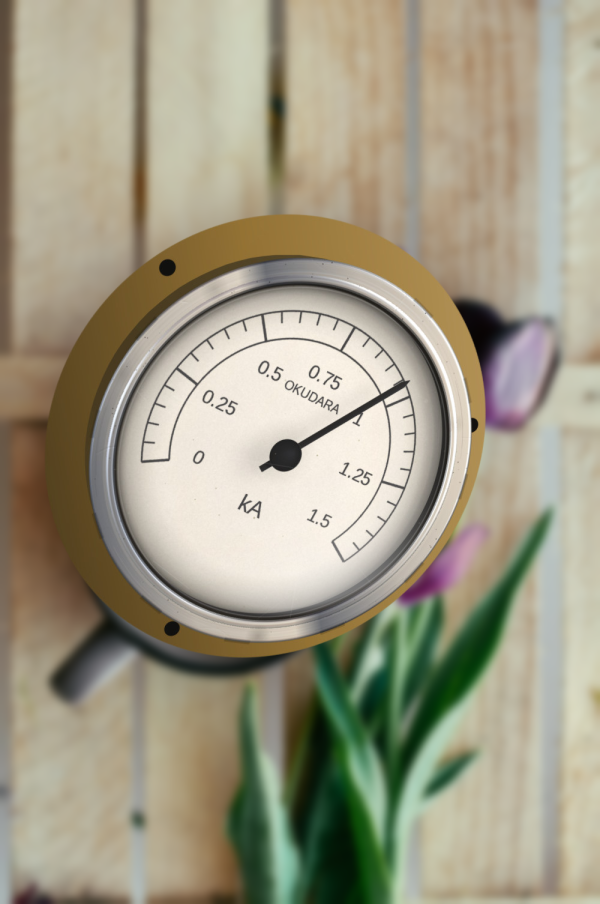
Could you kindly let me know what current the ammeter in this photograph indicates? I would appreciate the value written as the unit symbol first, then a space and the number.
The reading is kA 0.95
